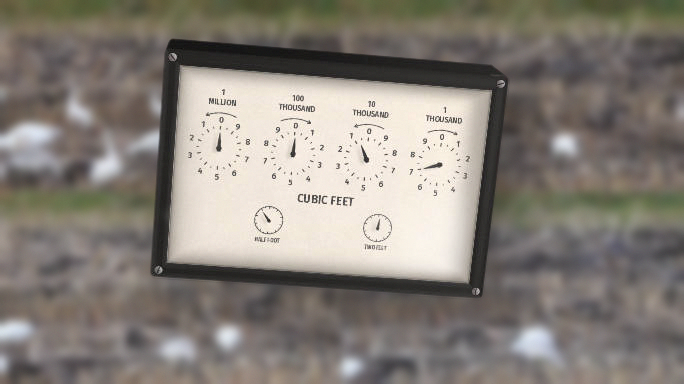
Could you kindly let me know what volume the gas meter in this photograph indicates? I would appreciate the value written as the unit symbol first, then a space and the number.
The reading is ft³ 700
